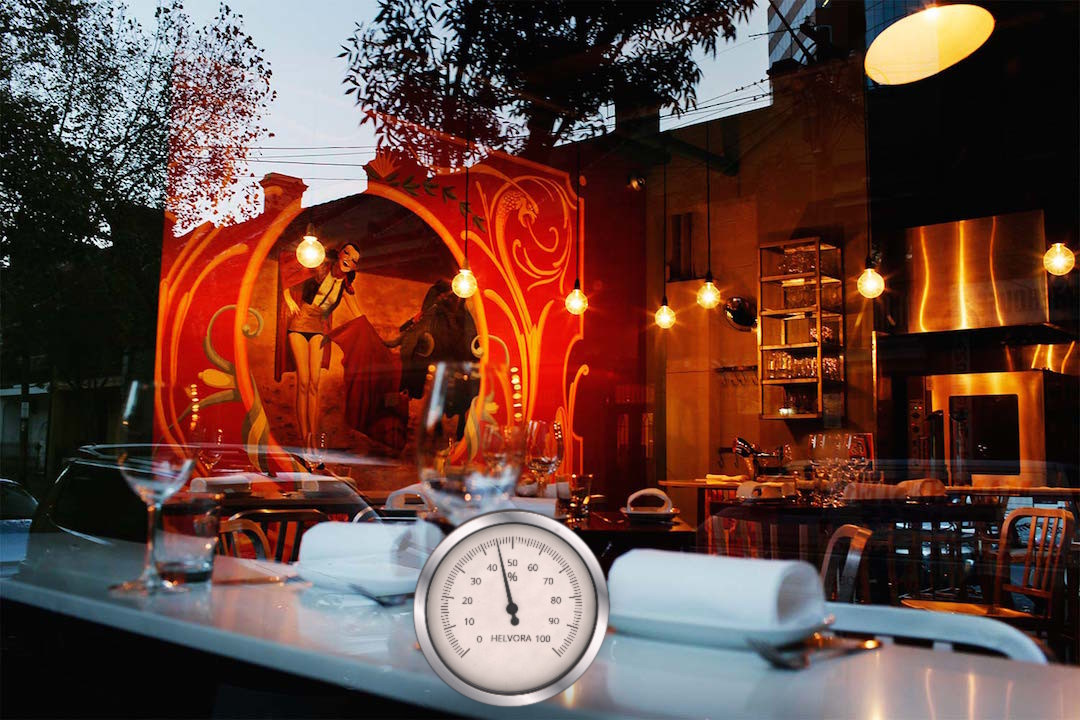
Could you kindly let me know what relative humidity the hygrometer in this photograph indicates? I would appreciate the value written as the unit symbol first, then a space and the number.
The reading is % 45
